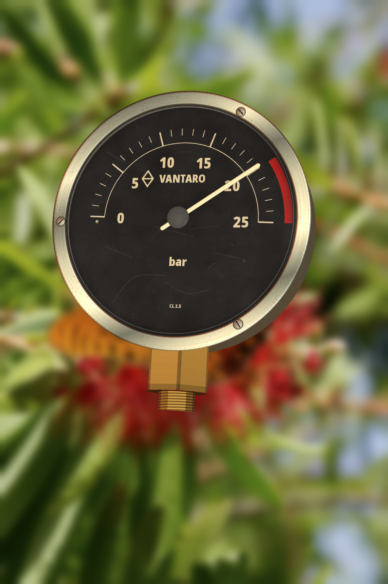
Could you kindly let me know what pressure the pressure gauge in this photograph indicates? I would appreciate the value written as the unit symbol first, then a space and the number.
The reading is bar 20
